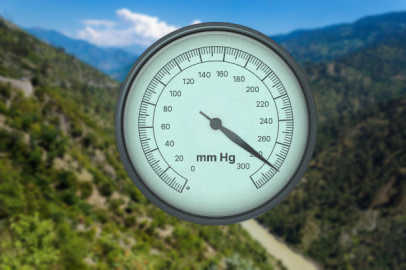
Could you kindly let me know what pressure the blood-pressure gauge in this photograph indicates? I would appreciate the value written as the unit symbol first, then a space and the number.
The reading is mmHg 280
